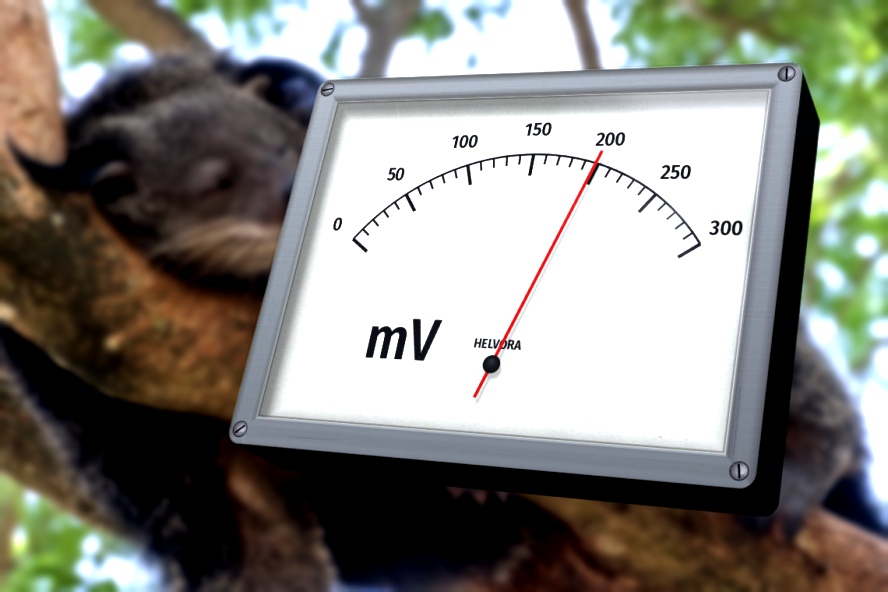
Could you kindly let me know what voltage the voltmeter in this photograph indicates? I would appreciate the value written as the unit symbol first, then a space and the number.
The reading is mV 200
